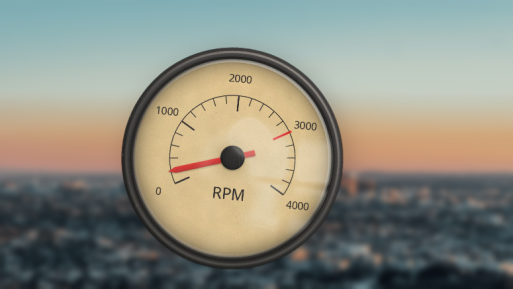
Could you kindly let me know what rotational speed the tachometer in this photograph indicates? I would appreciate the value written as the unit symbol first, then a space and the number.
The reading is rpm 200
